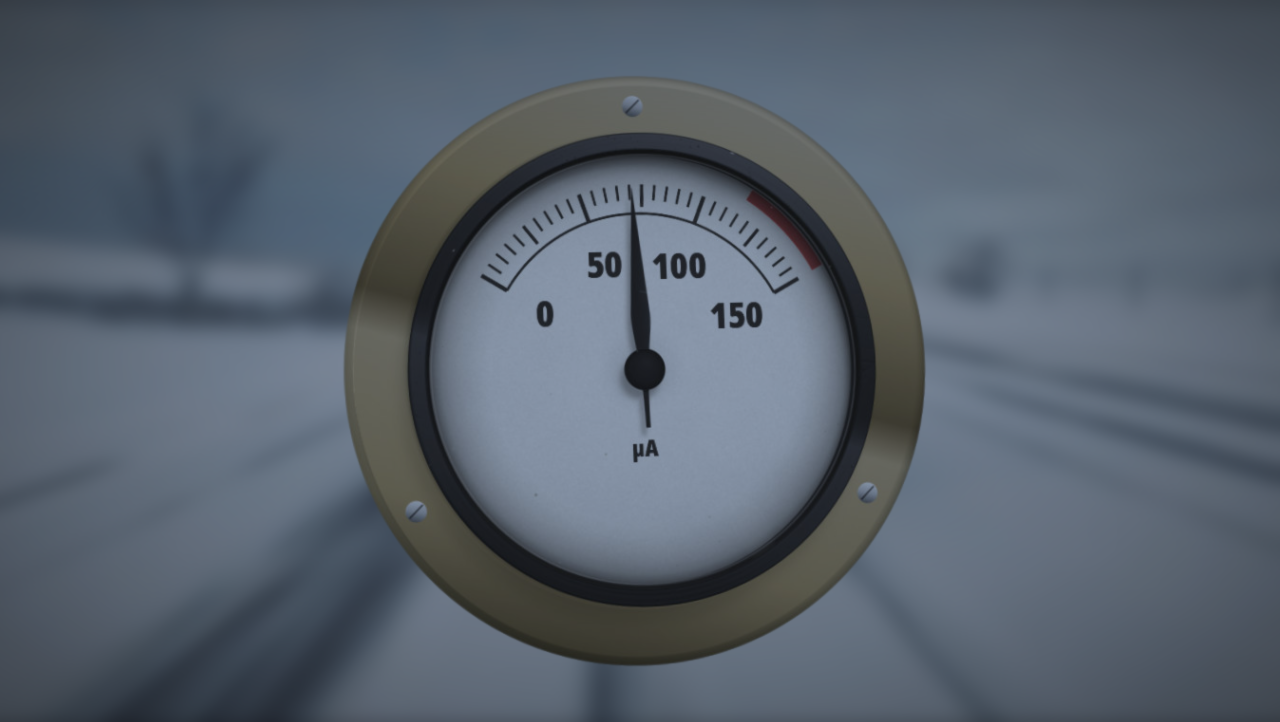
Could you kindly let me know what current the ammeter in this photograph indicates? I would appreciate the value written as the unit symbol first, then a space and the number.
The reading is µA 70
